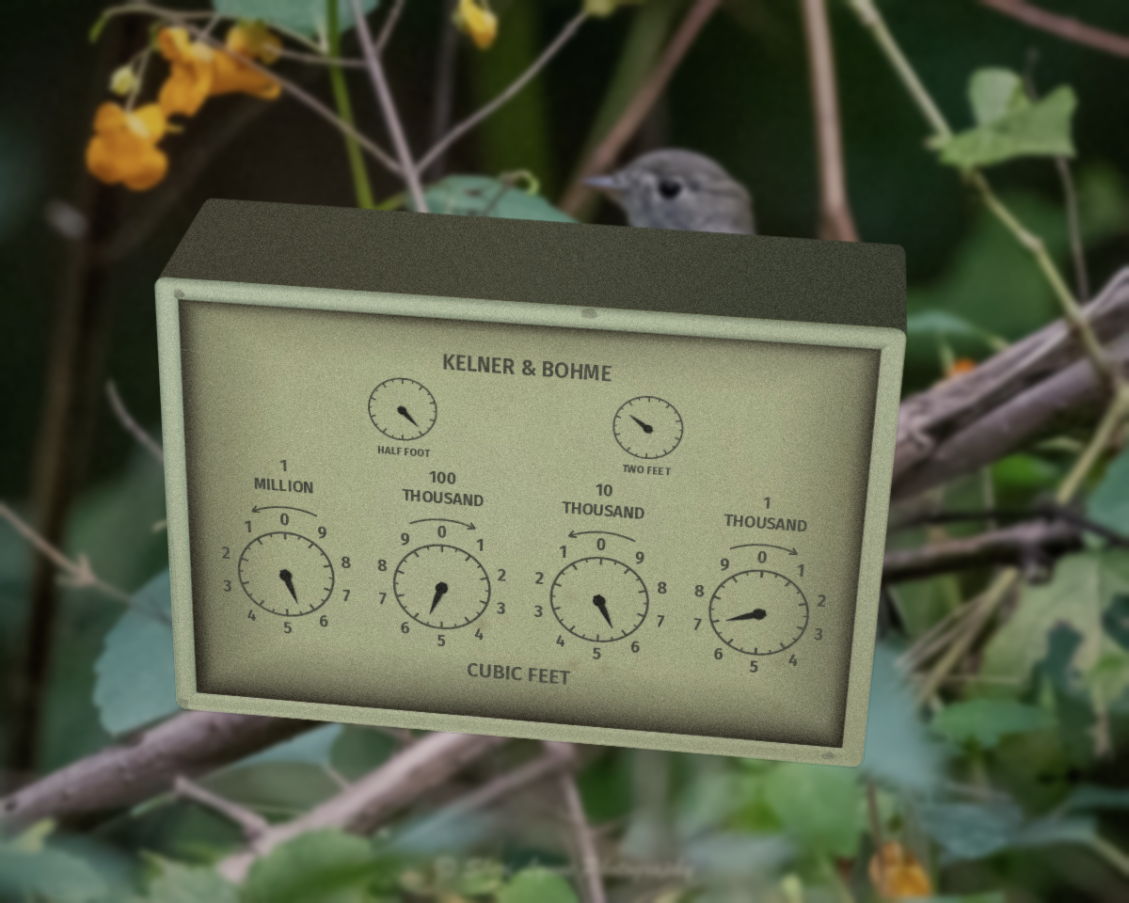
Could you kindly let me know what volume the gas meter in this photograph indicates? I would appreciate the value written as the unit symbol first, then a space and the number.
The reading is ft³ 555700
